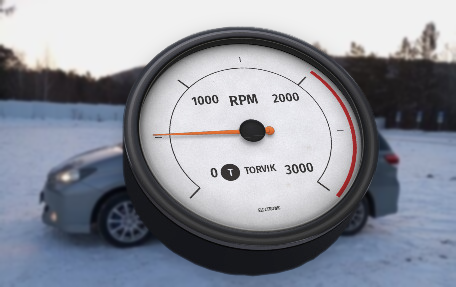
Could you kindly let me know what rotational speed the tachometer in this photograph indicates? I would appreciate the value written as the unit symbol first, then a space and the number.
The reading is rpm 500
